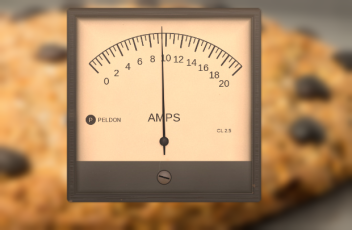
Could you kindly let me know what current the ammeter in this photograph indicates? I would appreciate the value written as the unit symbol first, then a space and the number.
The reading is A 9.5
